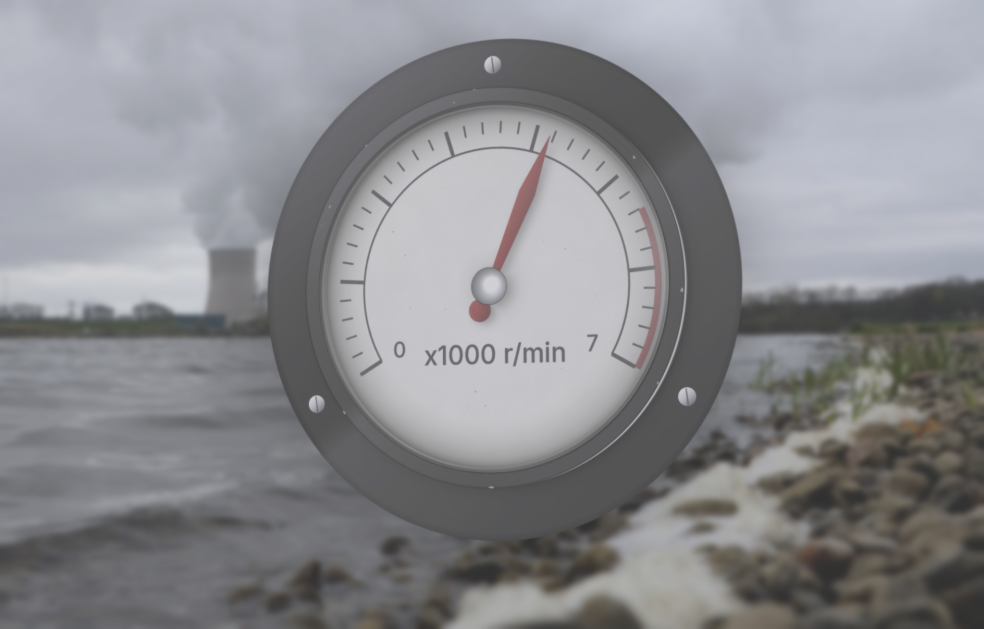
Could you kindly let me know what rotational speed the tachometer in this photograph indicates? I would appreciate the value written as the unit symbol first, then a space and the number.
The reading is rpm 4200
